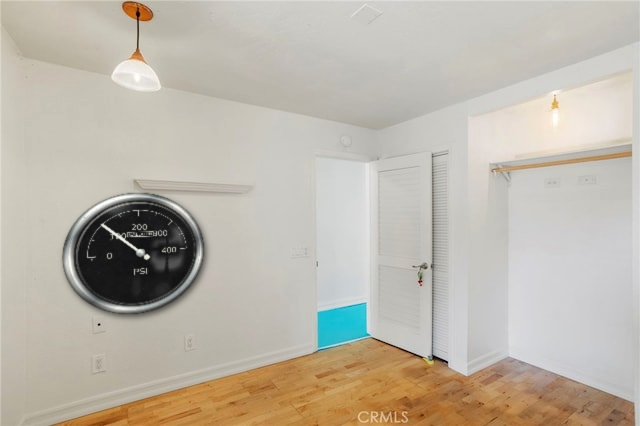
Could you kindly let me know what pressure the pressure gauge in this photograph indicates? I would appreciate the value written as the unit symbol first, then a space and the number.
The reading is psi 100
